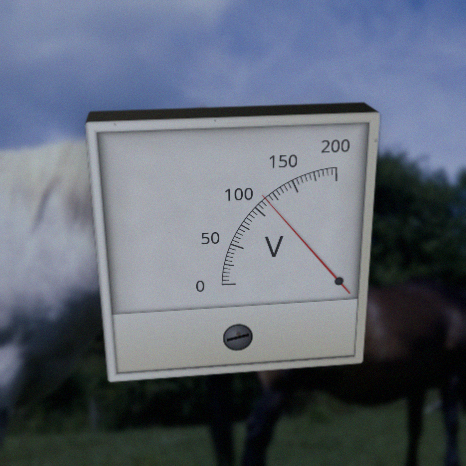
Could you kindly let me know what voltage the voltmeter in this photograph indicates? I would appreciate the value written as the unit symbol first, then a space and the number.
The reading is V 115
